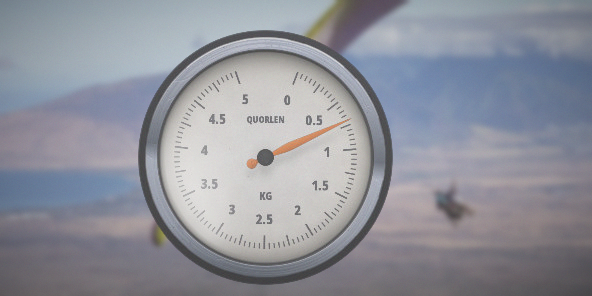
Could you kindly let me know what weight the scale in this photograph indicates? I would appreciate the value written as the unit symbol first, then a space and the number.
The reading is kg 0.7
